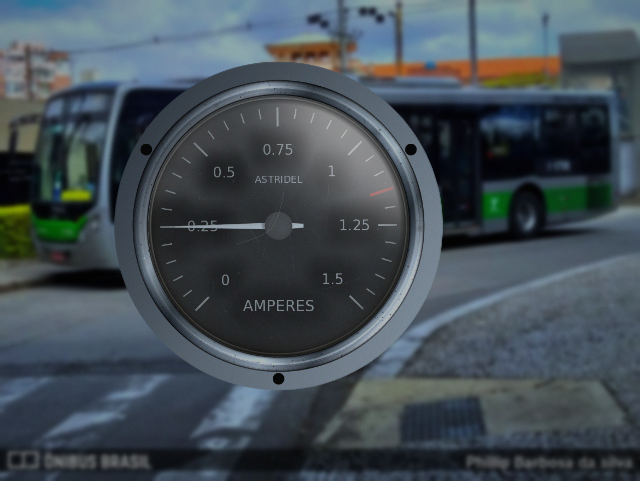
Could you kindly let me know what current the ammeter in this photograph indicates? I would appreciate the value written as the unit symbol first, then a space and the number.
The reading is A 0.25
